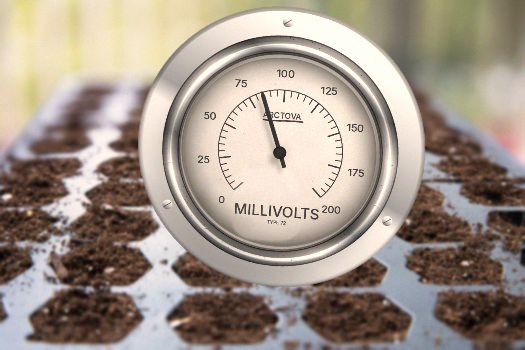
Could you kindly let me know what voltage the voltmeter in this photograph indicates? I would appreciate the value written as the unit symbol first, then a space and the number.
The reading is mV 85
